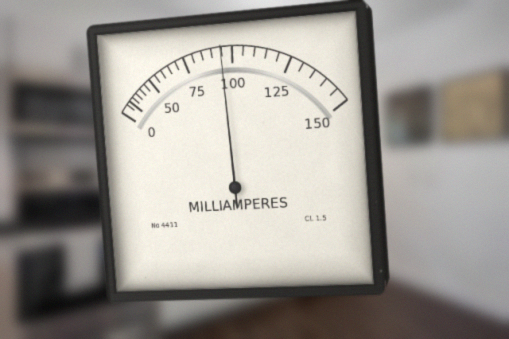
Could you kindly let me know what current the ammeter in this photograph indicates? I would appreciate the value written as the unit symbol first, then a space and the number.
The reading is mA 95
